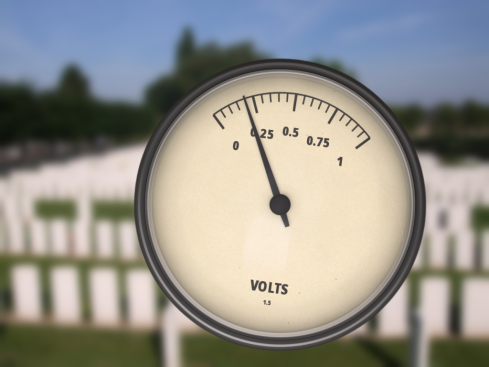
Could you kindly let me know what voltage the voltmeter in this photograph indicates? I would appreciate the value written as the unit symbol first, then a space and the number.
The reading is V 0.2
